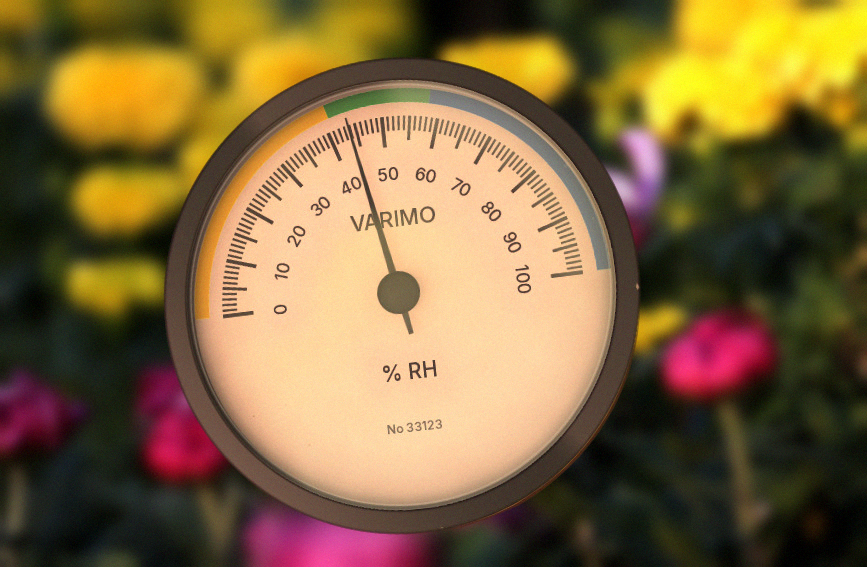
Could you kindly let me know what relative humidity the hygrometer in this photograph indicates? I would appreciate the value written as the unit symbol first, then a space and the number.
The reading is % 44
